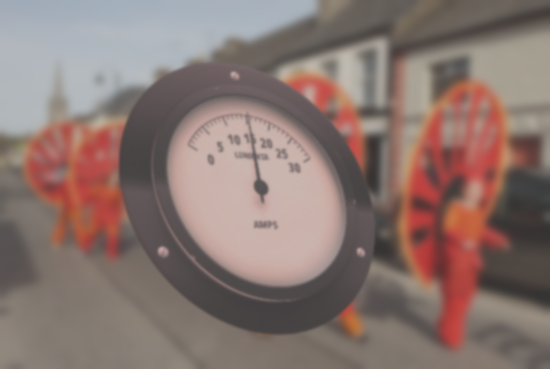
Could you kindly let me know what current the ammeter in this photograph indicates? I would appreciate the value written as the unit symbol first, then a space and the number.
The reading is A 15
